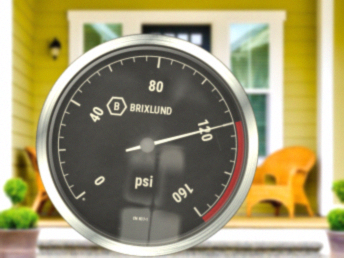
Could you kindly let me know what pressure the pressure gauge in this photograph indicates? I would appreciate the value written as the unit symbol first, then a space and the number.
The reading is psi 120
